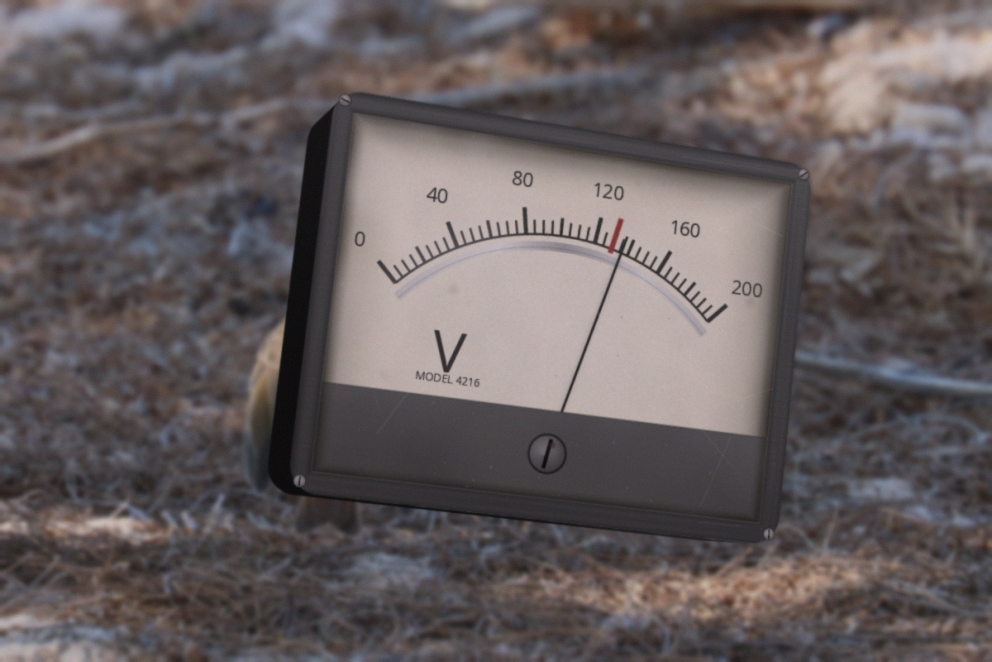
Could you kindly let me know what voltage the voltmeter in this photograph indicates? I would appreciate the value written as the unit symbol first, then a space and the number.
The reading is V 135
